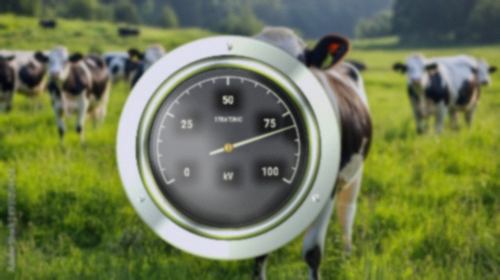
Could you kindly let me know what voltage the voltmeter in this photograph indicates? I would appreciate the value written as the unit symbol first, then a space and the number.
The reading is kV 80
